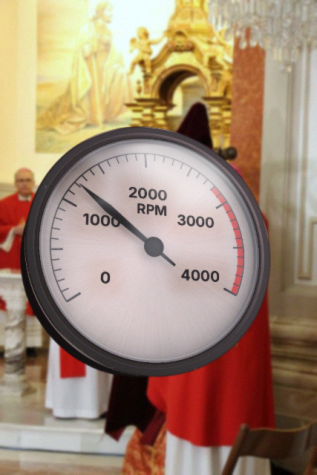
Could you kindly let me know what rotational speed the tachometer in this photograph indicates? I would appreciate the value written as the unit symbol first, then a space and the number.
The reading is rpm 1200
